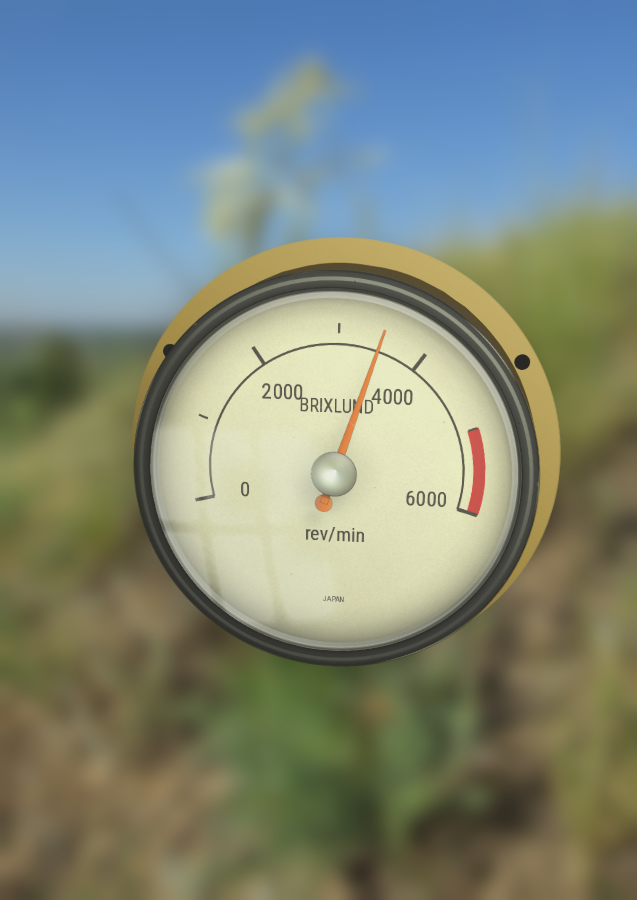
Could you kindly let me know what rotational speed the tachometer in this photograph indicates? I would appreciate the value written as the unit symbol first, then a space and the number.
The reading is rpm 3500
